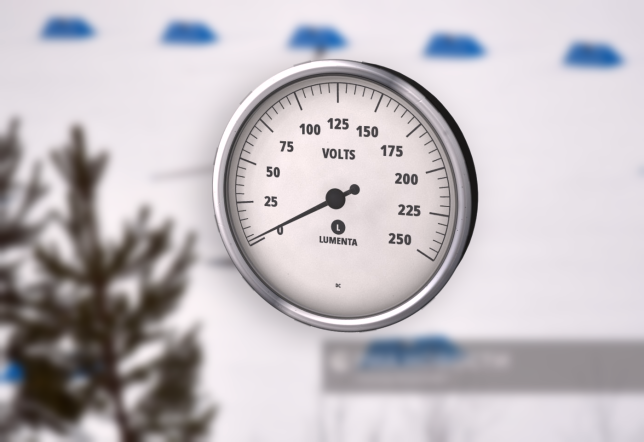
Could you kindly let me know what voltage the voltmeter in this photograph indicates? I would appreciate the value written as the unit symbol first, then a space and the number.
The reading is V 2.5
